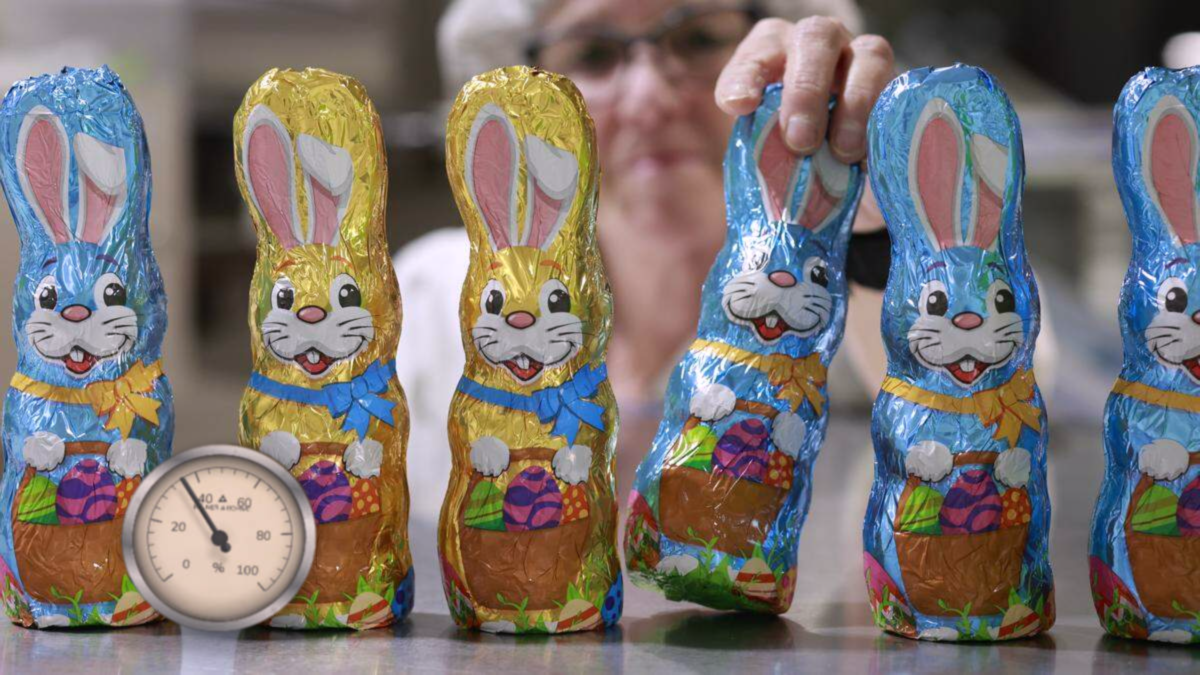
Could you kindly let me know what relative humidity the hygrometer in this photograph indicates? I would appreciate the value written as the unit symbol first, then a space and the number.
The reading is % 36
